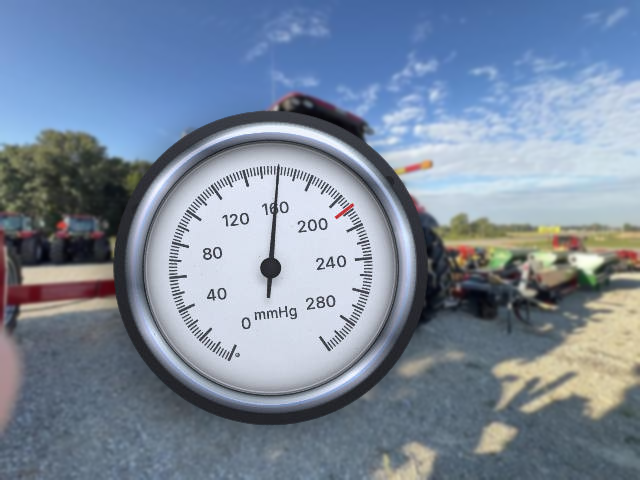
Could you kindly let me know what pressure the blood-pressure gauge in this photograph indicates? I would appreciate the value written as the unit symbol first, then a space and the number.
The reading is mmHg 160
